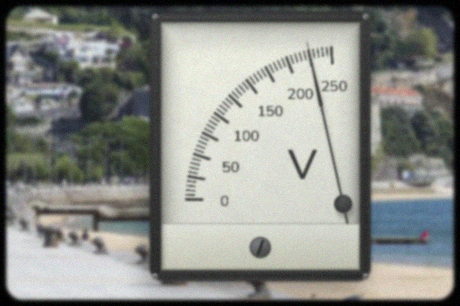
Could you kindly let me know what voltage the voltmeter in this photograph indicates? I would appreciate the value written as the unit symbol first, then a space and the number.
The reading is V 225
